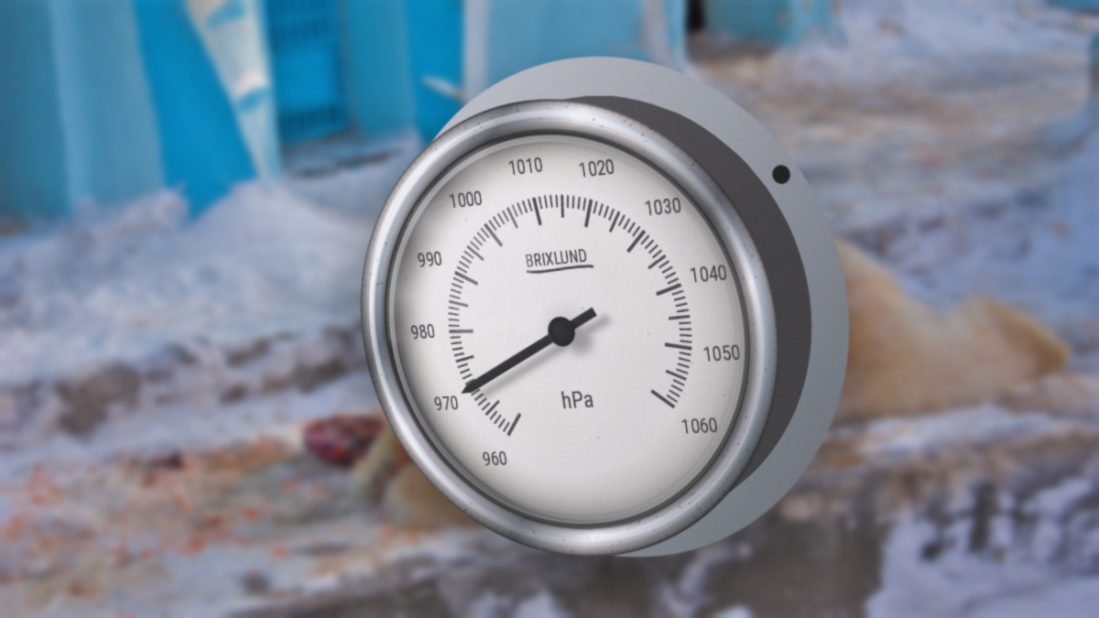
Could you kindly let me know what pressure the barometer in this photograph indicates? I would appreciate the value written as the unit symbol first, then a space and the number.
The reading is hPa 970
